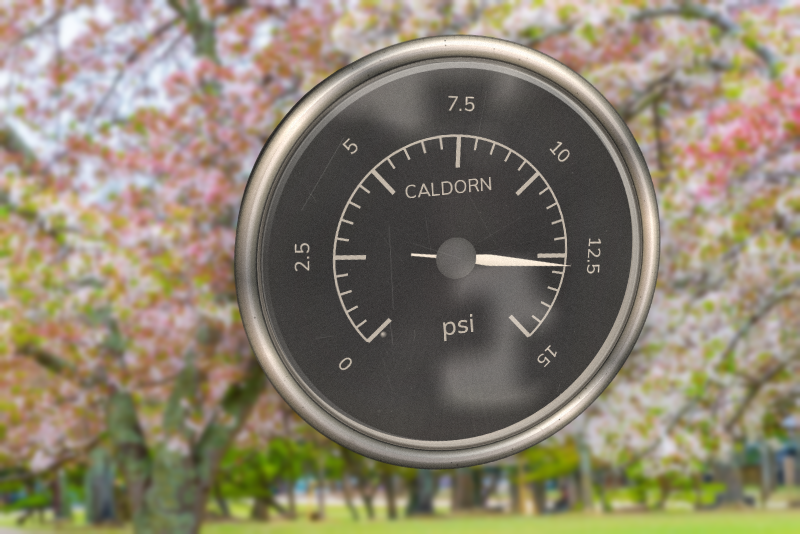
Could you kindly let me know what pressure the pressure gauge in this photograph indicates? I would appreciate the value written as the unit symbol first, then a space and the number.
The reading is psi 12.75
